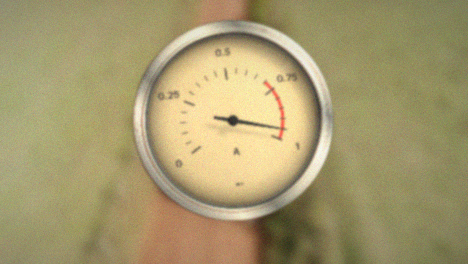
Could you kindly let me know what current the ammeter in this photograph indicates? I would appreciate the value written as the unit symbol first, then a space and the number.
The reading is A 0.95
